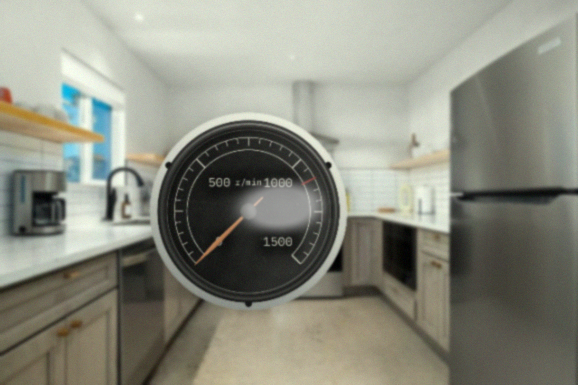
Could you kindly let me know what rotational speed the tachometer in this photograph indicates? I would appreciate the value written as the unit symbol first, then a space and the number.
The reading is rpm 0
